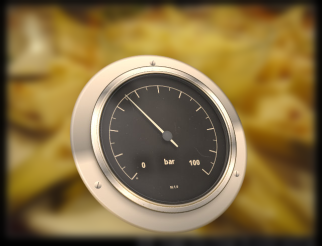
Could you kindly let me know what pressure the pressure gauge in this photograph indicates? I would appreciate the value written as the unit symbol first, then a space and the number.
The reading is bar 35
